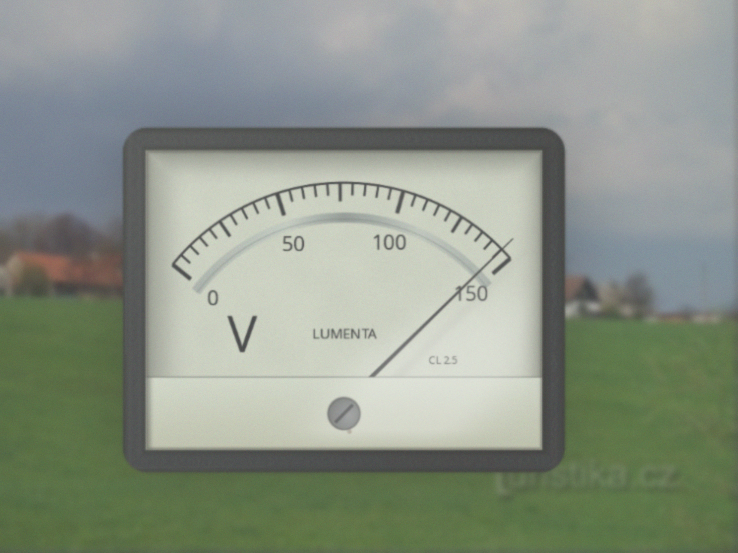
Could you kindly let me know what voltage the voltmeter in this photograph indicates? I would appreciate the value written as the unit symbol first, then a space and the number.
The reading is V 145
